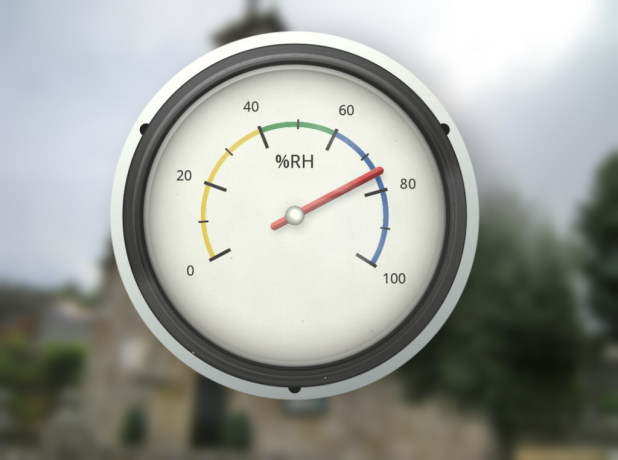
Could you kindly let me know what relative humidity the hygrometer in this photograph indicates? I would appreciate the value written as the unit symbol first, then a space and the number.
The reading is % 75
